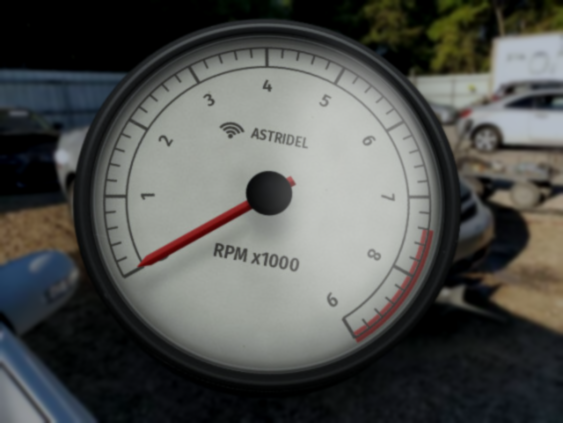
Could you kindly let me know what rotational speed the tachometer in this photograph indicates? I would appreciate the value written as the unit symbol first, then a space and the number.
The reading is rpm 0
